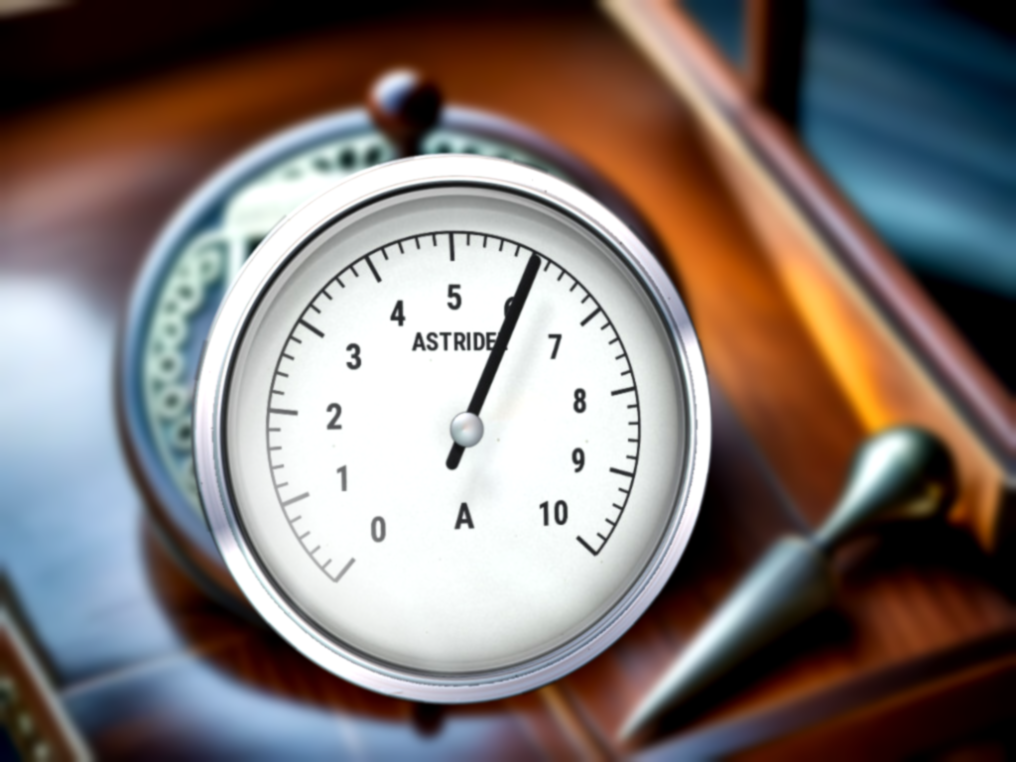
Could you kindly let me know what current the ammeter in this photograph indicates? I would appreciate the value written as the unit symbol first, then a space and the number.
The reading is A 6
